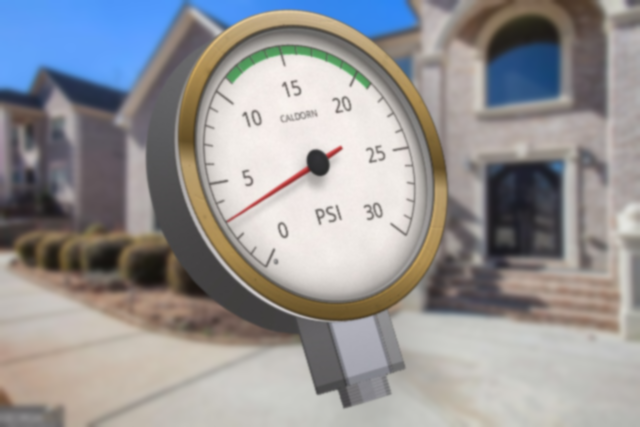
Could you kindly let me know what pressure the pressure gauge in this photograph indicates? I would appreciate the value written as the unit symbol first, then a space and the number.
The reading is psi 3
